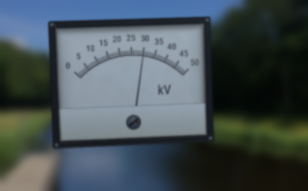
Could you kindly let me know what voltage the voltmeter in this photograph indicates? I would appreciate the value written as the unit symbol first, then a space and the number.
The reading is kV 30
